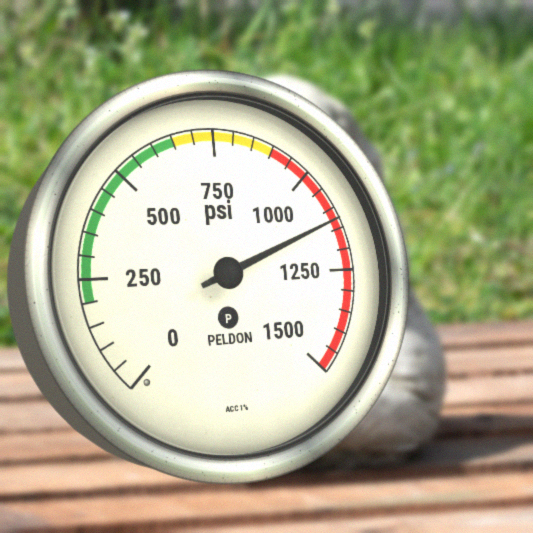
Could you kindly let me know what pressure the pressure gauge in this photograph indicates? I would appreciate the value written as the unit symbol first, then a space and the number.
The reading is psi 1125
